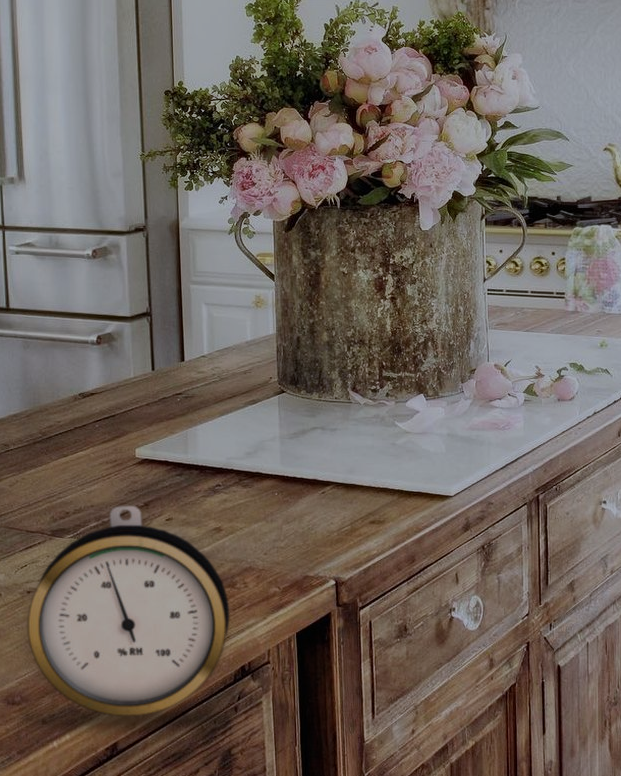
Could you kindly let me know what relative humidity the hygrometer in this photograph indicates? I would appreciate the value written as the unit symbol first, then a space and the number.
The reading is % 44
